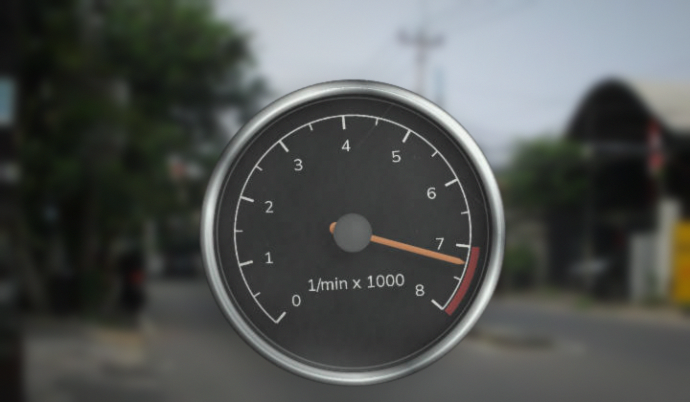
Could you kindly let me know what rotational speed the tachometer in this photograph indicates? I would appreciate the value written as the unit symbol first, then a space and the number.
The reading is rpm 7250
